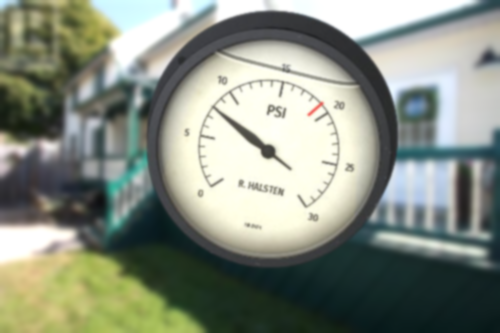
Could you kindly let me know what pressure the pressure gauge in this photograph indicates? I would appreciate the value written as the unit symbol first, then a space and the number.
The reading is psi 8
